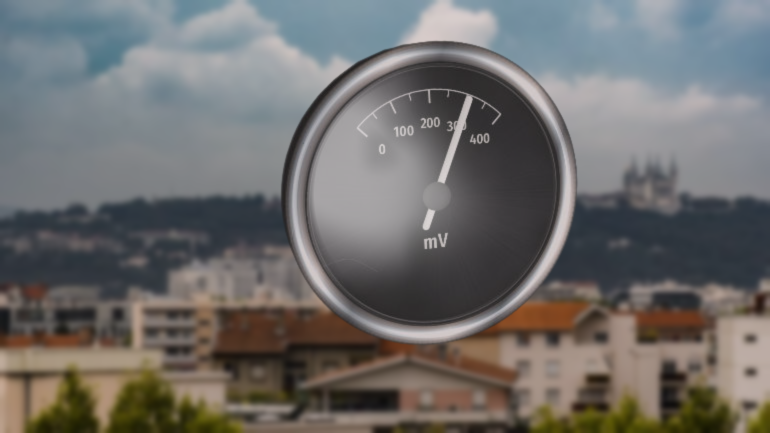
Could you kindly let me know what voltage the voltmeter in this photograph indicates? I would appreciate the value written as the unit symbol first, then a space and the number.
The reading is mV 300
